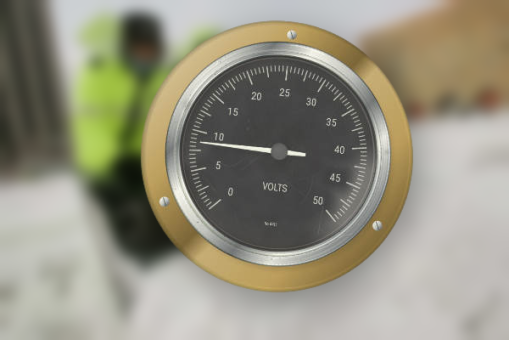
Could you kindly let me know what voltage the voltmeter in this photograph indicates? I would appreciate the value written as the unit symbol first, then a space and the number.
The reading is V 8.5
